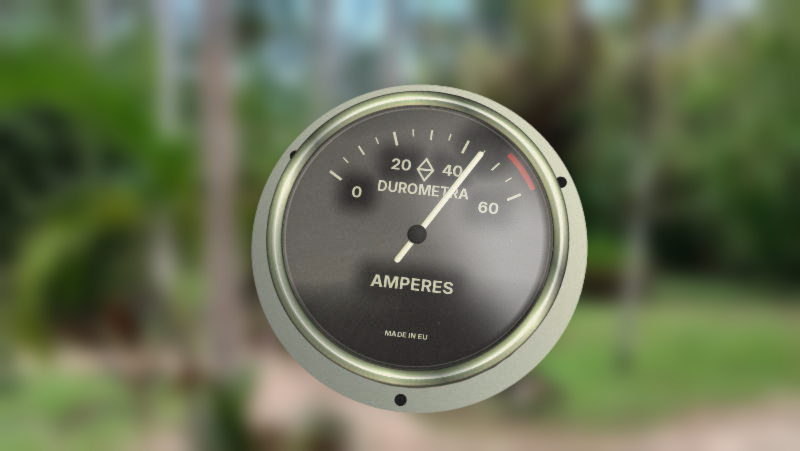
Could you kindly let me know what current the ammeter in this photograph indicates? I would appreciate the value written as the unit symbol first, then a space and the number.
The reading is A 45
